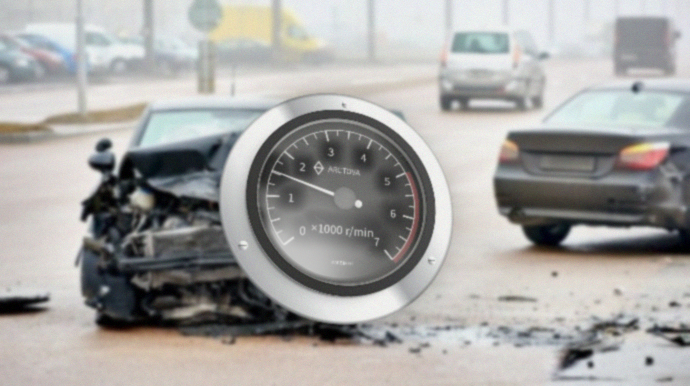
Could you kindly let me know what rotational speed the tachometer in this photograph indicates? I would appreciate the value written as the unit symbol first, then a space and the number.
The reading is rpm 1500
